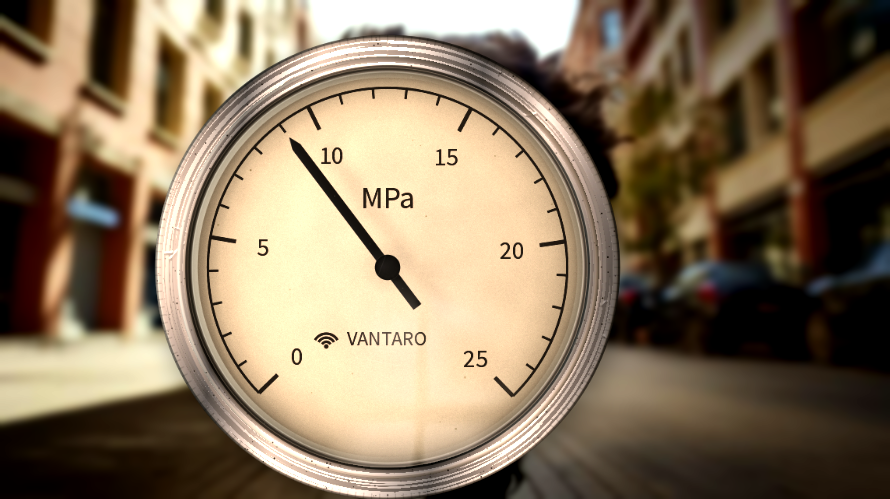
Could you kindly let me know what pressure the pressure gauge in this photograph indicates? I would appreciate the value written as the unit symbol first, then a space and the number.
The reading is MPa 9
